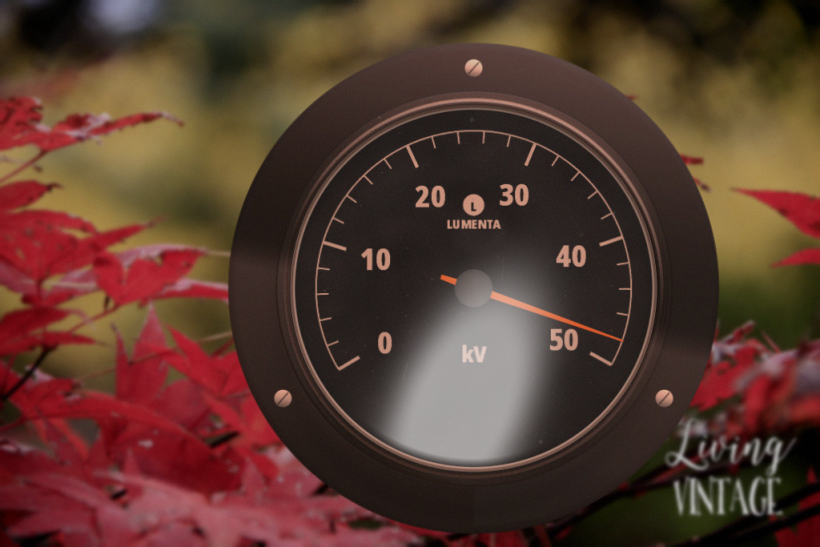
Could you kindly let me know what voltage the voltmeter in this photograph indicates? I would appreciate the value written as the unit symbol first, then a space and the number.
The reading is kV 48
